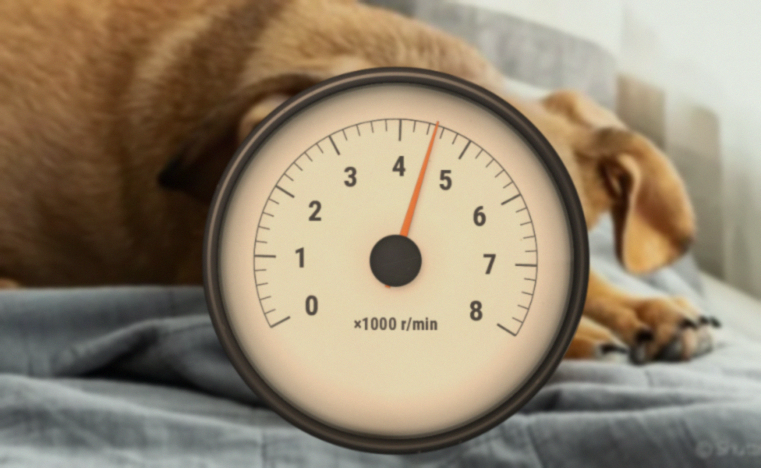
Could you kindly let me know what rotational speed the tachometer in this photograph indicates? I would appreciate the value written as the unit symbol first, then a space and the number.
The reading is rpm 4500
